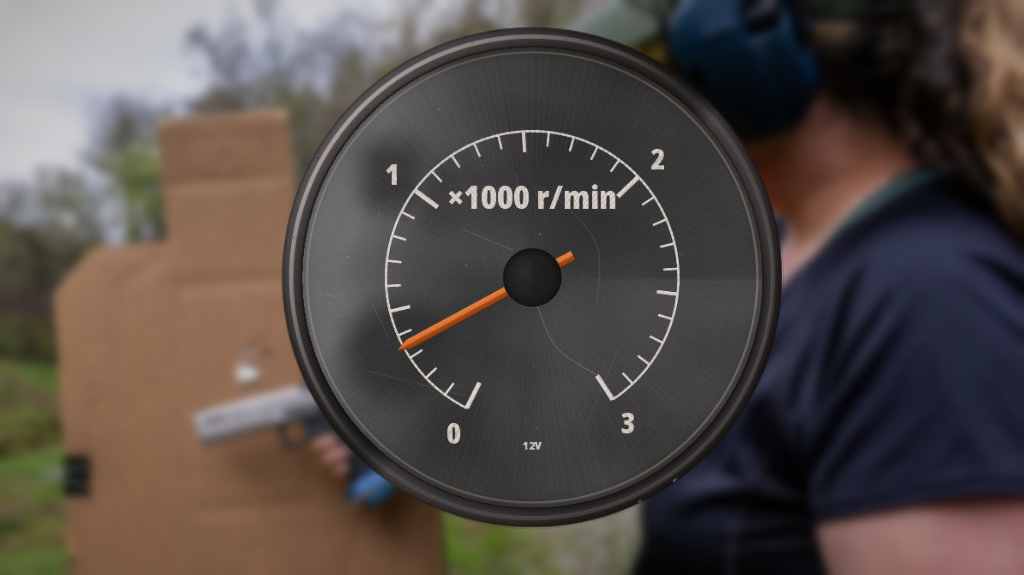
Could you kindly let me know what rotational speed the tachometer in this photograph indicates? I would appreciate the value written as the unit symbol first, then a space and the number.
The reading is rpm 350
